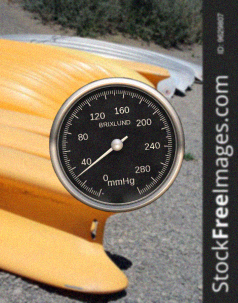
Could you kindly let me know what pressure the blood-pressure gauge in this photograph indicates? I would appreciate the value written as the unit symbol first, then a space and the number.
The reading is mmHg 30
